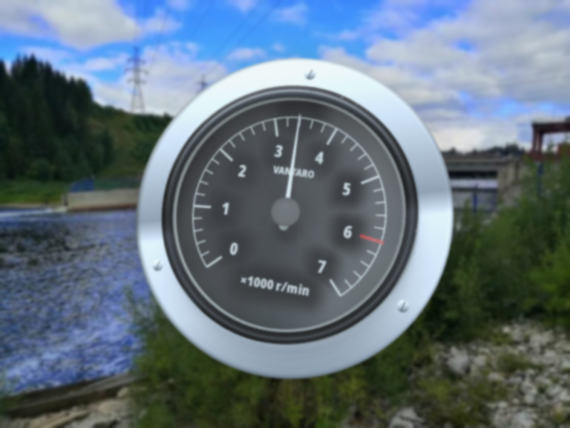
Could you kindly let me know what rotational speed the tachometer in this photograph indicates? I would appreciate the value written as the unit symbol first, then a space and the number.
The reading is rpm 3400
